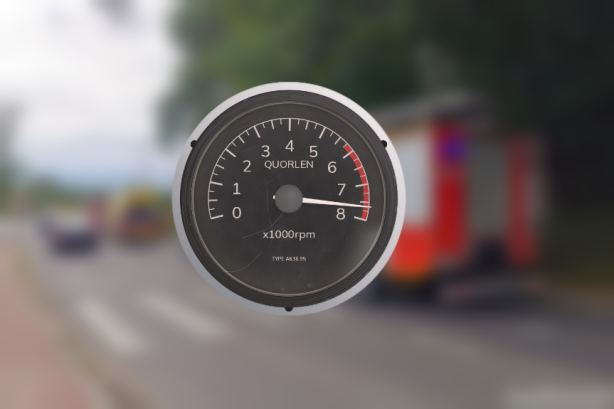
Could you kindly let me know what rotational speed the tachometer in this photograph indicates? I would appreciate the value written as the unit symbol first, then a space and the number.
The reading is rpm 7625
